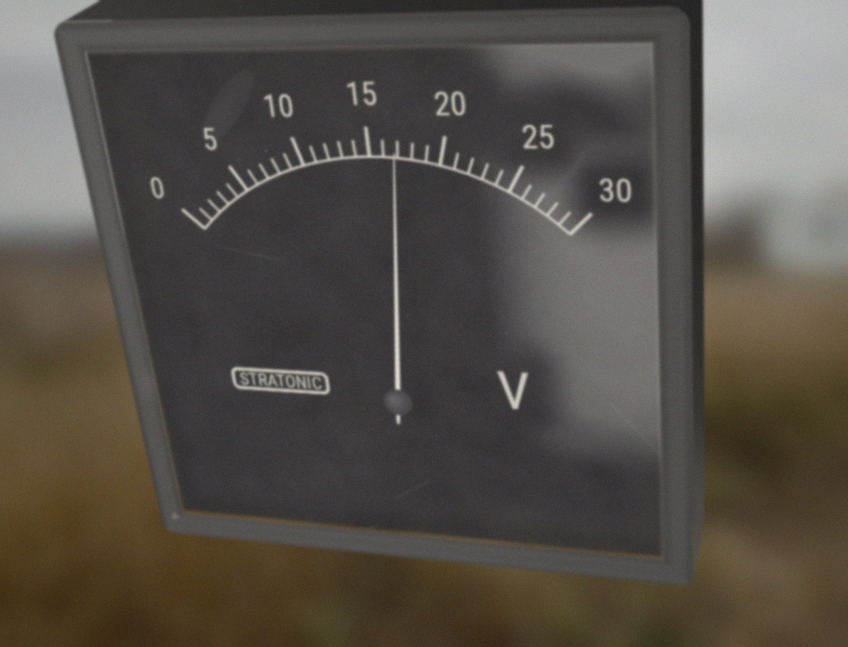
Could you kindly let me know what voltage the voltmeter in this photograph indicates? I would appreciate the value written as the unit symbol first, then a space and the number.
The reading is V 17
